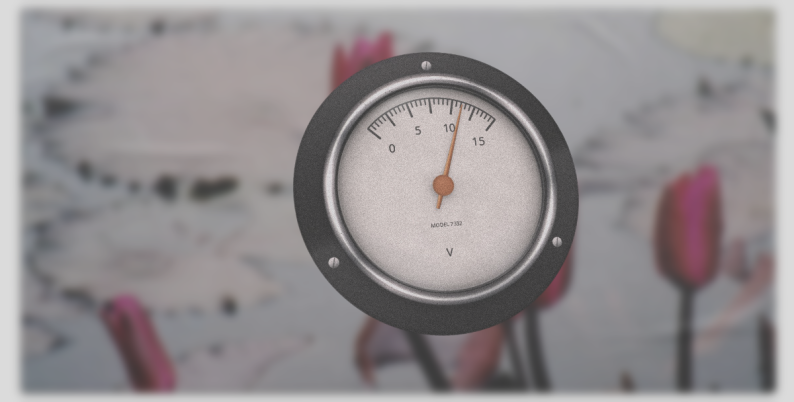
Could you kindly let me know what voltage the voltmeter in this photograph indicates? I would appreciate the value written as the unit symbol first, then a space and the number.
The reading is V 11
